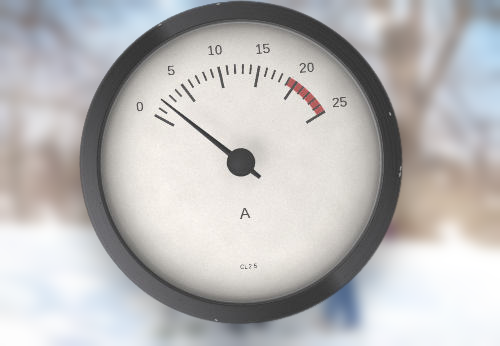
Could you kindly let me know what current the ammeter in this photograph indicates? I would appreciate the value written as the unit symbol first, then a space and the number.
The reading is A 2
